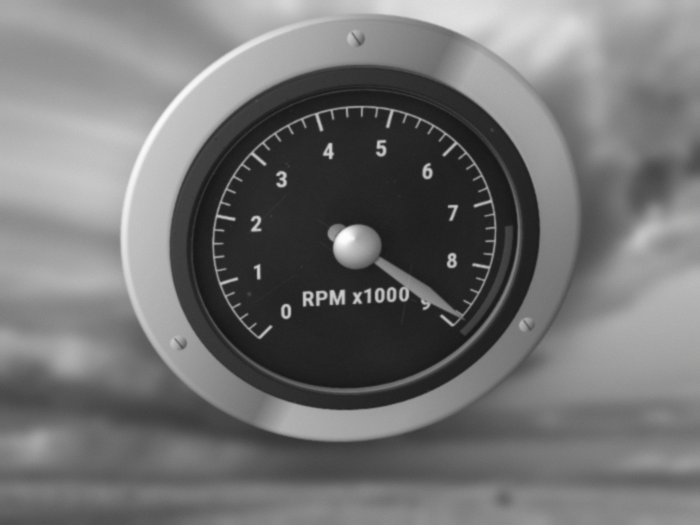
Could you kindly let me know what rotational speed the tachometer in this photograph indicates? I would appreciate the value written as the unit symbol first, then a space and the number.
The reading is rpm 8800
